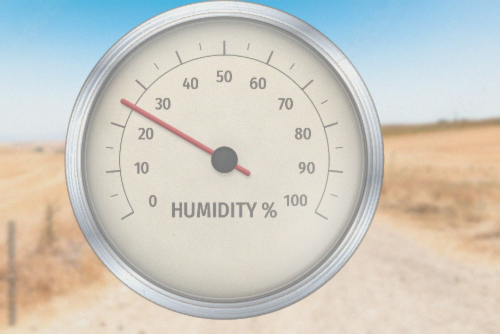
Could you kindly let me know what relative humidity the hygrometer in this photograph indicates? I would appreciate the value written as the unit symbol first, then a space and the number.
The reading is % 25
